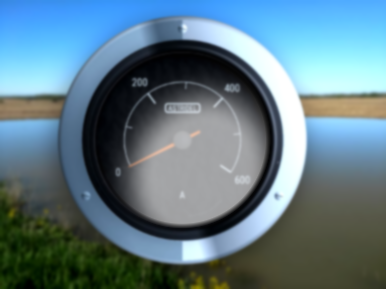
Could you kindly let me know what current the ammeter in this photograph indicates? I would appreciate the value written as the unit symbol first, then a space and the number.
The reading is A 0
